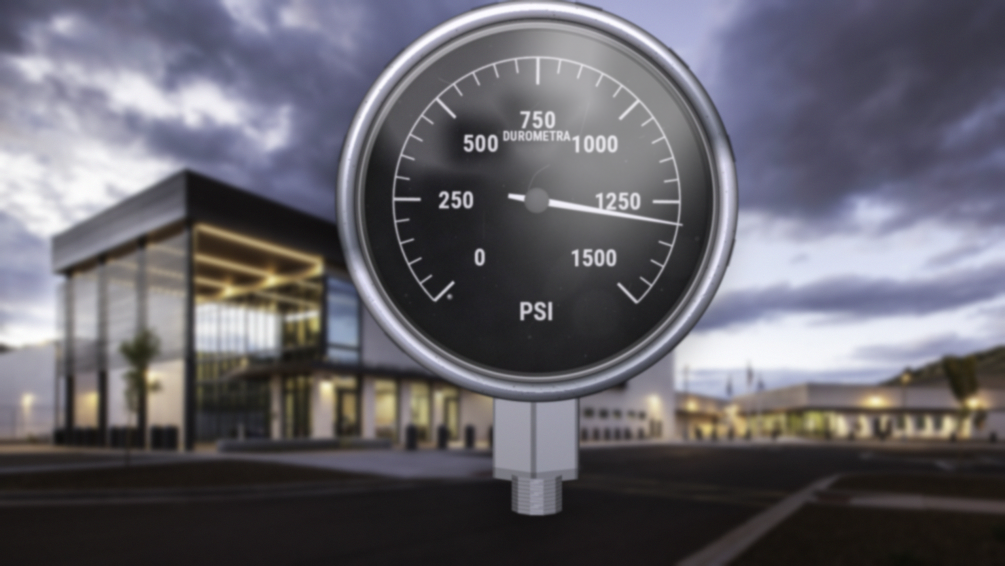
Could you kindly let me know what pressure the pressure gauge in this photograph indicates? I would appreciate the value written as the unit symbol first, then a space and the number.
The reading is psi 1300
